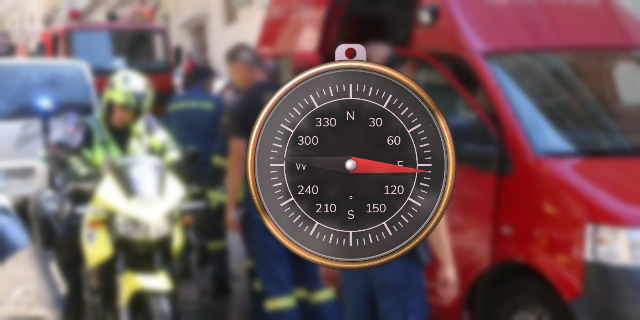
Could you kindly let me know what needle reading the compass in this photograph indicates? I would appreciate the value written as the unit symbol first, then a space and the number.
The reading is ° 95
